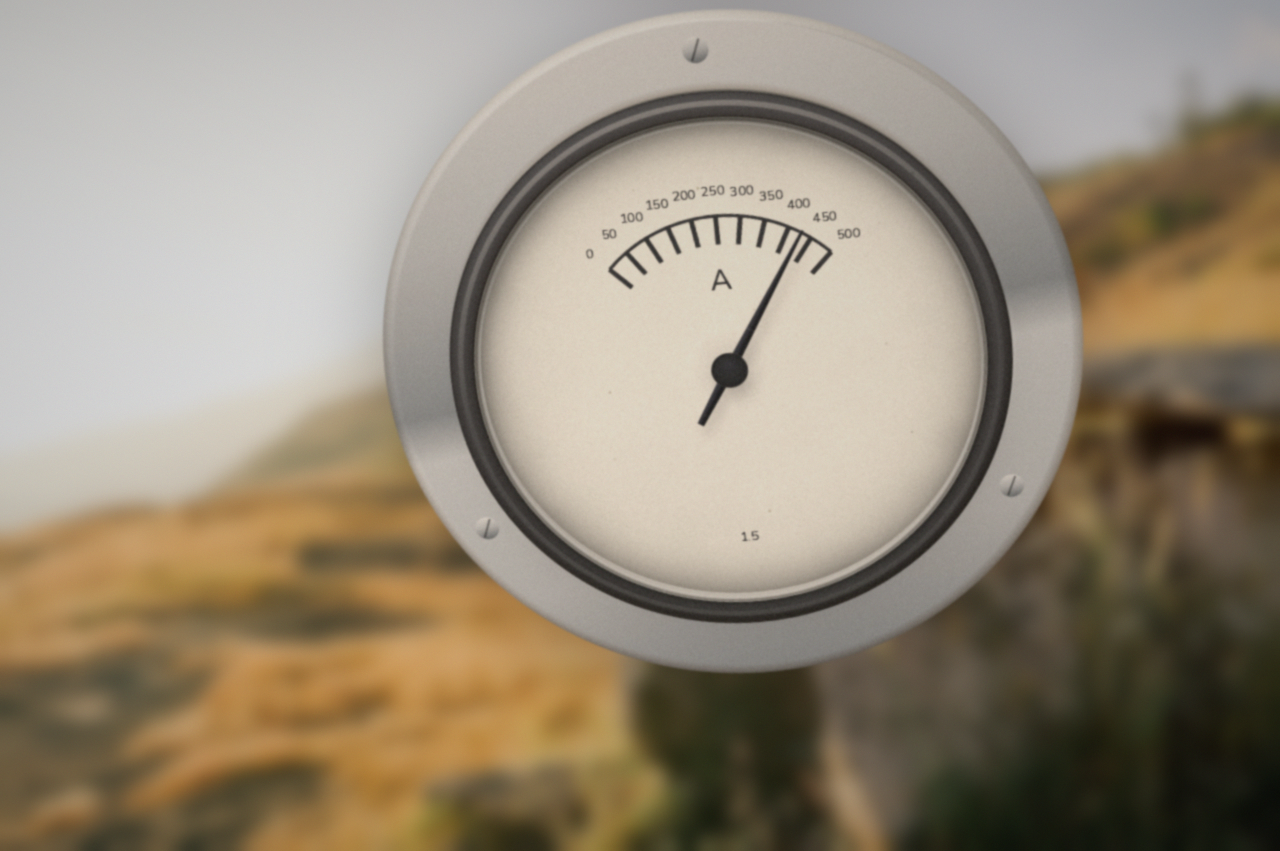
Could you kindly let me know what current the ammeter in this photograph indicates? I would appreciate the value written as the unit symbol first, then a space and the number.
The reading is A 425
